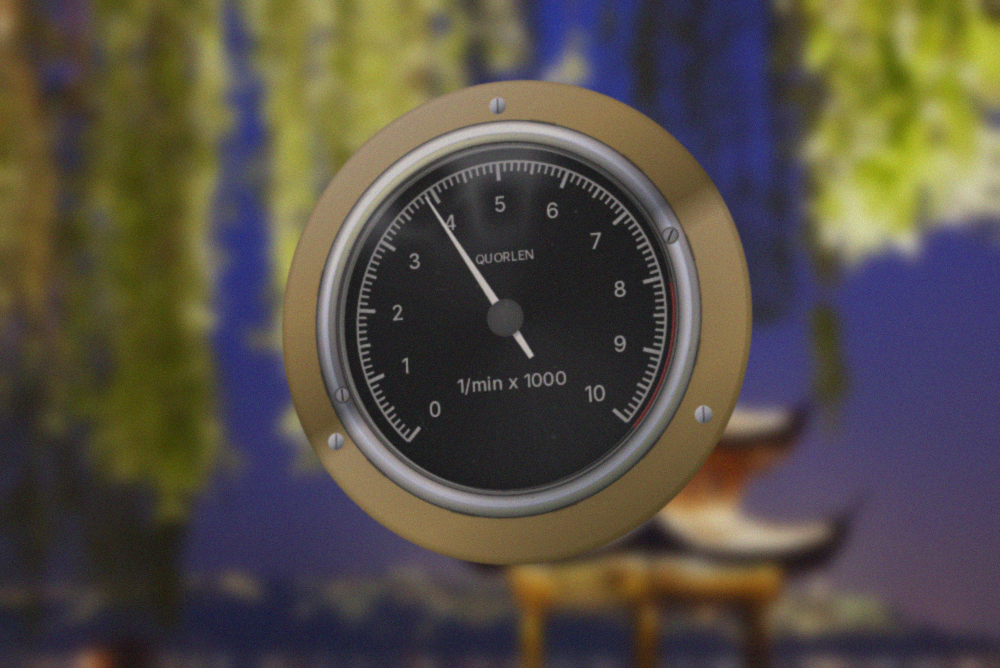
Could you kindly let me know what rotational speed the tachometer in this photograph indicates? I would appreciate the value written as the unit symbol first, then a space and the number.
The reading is rpm 3900
